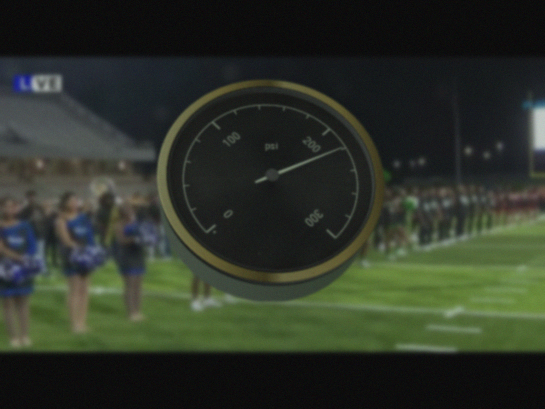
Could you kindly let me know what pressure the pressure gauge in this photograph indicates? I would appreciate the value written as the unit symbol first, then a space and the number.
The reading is psi 220
